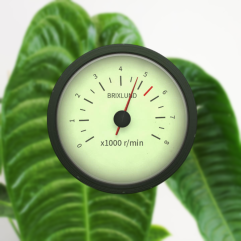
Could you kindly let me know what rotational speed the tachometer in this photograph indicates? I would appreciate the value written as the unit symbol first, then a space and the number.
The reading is rpm 4750
